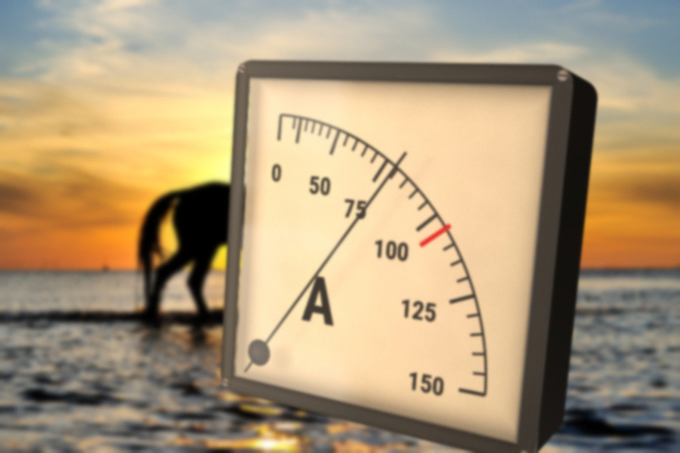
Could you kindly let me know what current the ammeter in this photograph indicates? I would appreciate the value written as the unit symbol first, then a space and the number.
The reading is A 80
